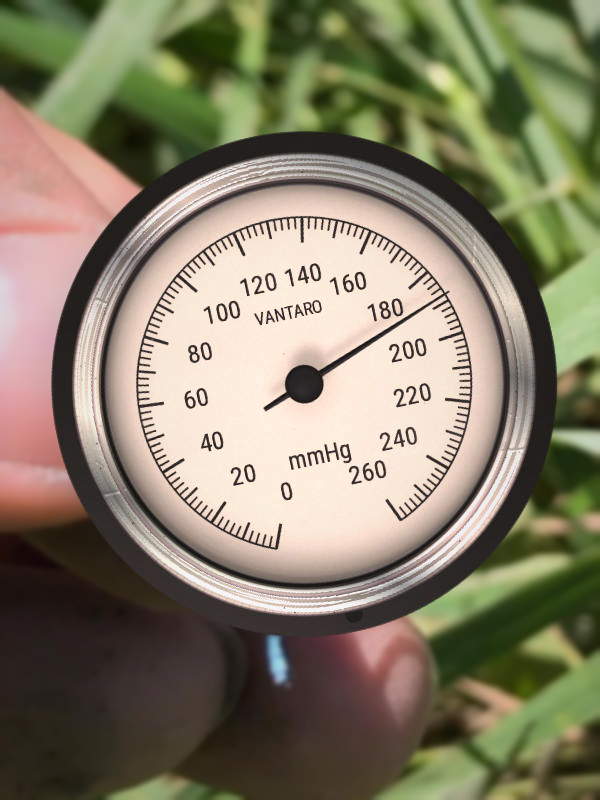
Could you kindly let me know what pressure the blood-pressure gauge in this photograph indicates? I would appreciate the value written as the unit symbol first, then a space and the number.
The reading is mmHg 188
